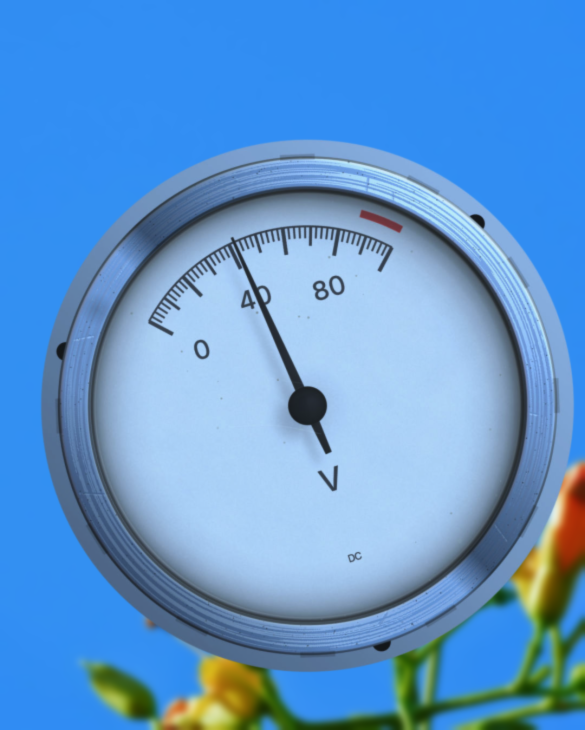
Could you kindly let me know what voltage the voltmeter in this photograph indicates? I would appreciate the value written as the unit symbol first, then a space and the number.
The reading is V 42
